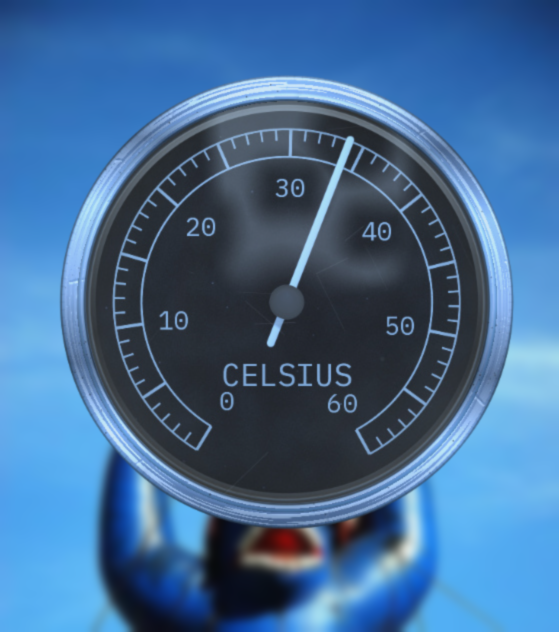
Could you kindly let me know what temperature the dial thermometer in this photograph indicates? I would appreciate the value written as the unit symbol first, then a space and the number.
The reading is °C 34
